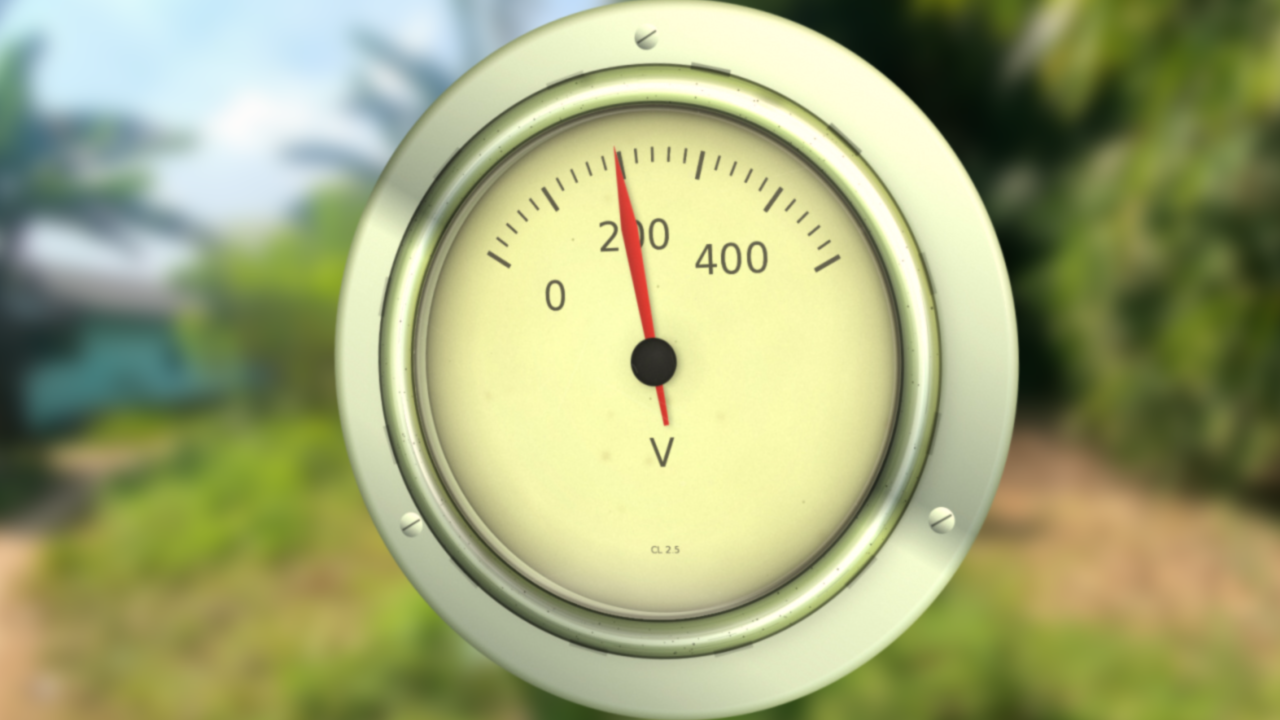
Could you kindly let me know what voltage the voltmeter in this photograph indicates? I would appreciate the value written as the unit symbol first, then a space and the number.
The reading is V 200
